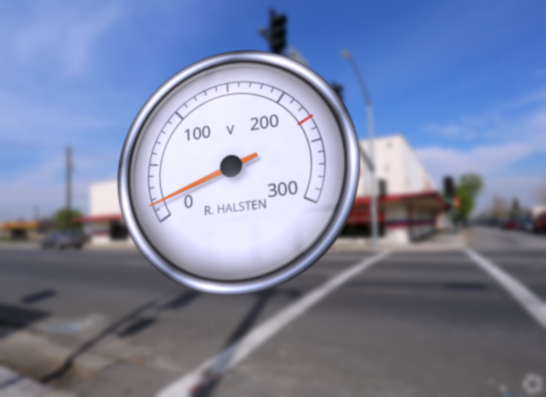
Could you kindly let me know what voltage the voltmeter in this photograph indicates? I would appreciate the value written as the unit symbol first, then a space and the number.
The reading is V 15
